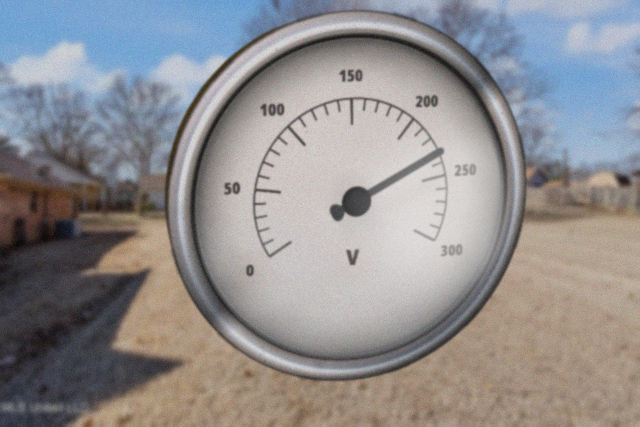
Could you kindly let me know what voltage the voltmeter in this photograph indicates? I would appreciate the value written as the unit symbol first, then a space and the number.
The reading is V 230
